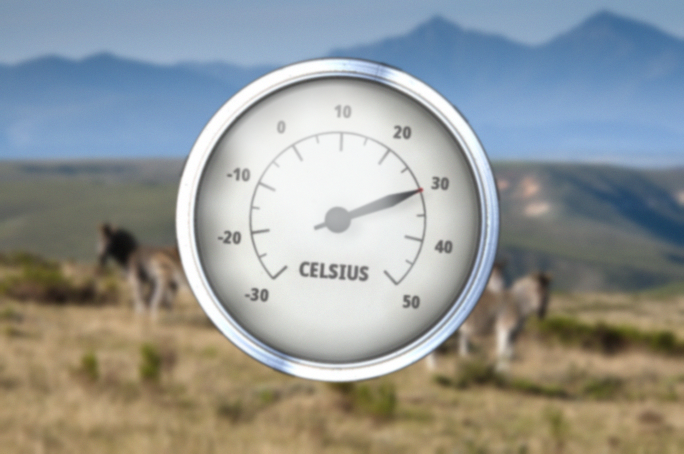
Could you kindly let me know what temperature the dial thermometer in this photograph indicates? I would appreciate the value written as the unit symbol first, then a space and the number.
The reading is °C 30
